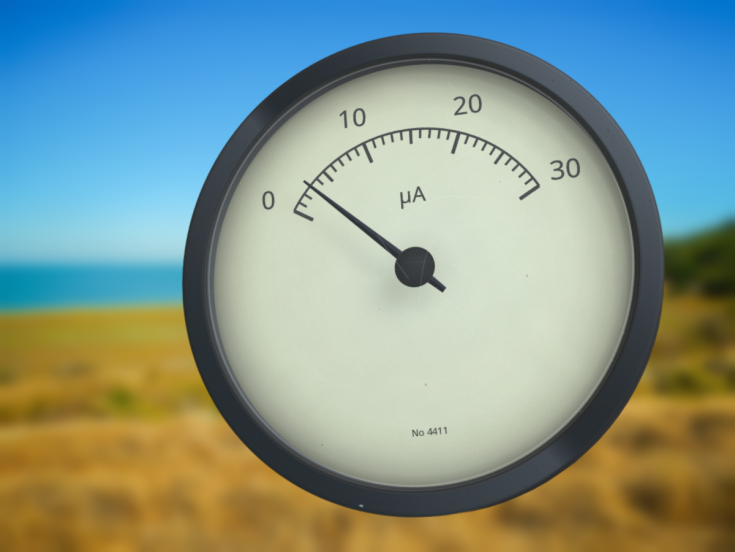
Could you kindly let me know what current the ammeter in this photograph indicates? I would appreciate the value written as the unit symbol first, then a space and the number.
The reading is µA 3
